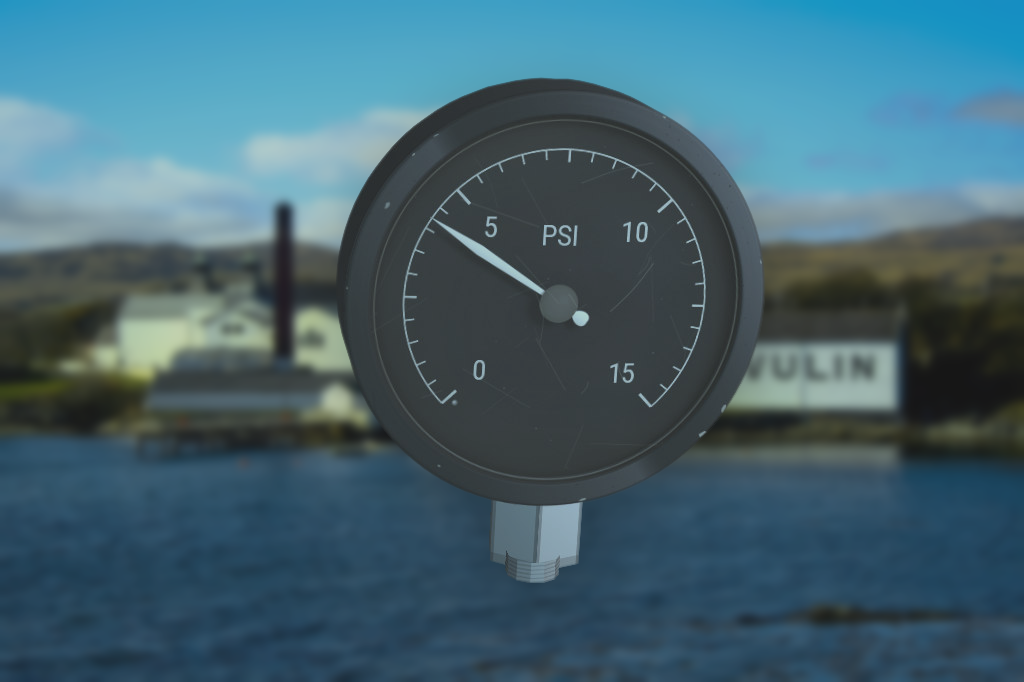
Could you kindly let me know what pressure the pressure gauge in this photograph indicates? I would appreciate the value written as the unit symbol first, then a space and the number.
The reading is psi 4.25
